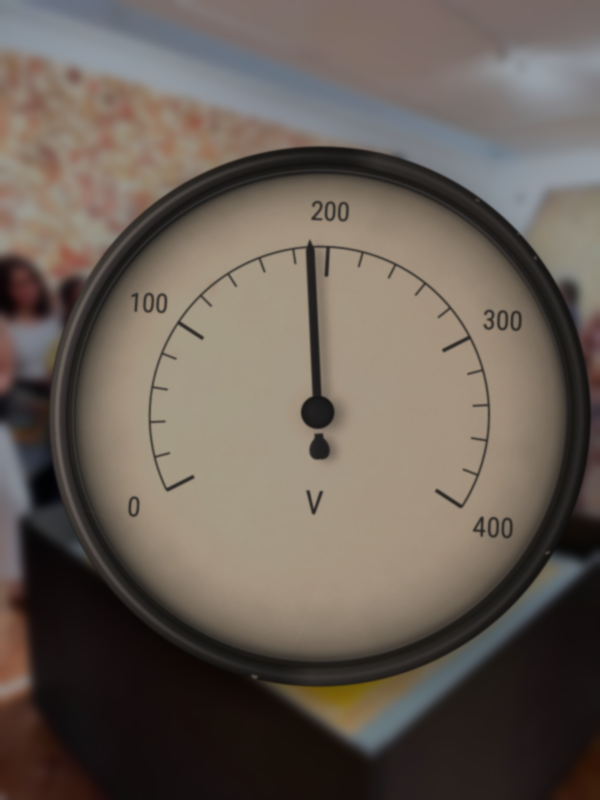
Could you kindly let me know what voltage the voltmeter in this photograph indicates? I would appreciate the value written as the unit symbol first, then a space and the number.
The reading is V 190
